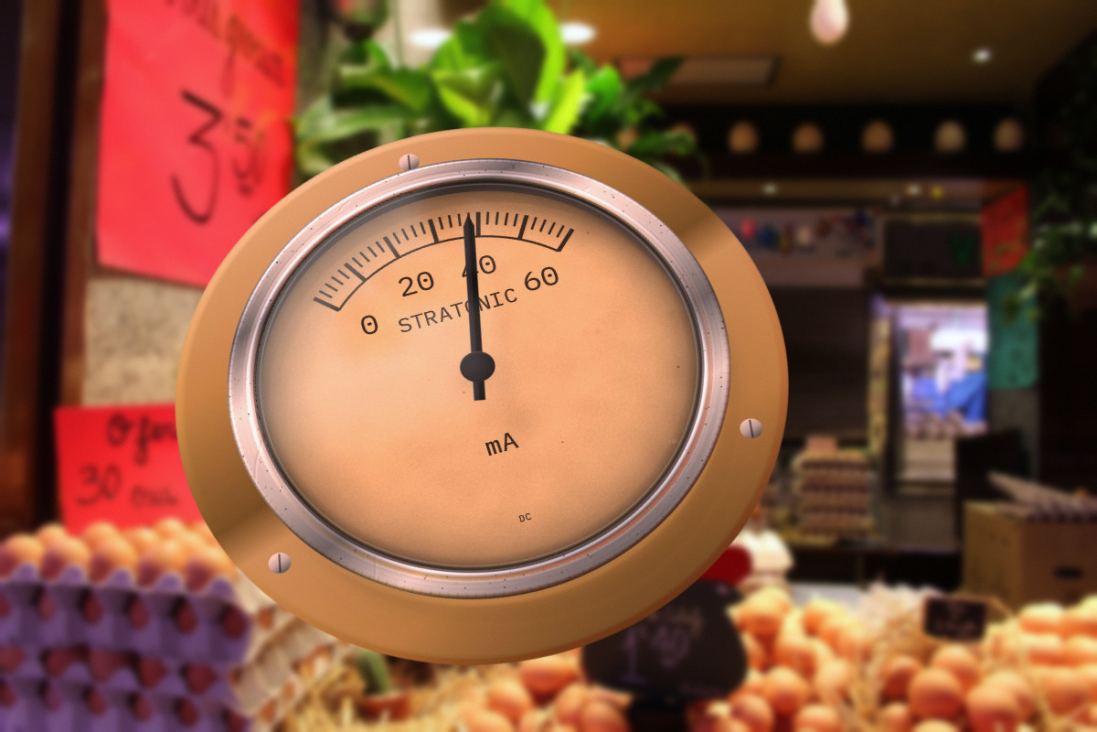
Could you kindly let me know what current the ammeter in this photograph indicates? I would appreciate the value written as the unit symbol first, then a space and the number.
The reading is mA 38
